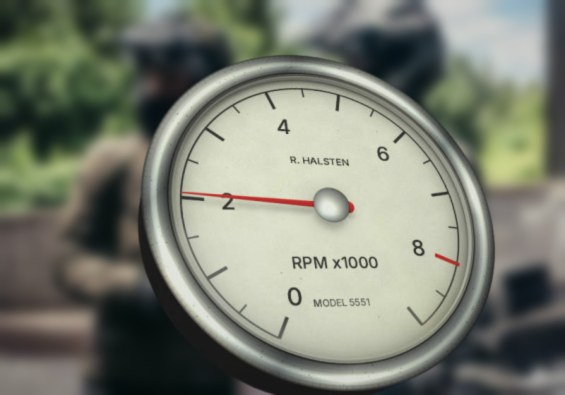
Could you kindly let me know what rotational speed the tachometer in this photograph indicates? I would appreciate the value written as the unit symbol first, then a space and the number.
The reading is rpm 2000
